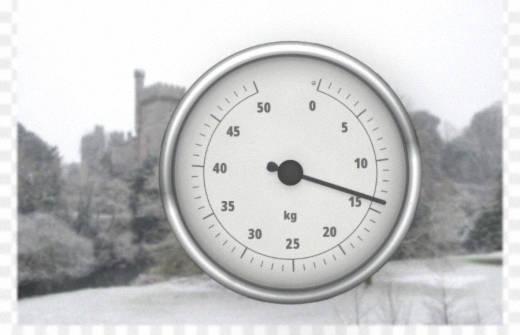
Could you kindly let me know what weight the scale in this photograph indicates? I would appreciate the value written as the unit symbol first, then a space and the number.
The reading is kg 14
